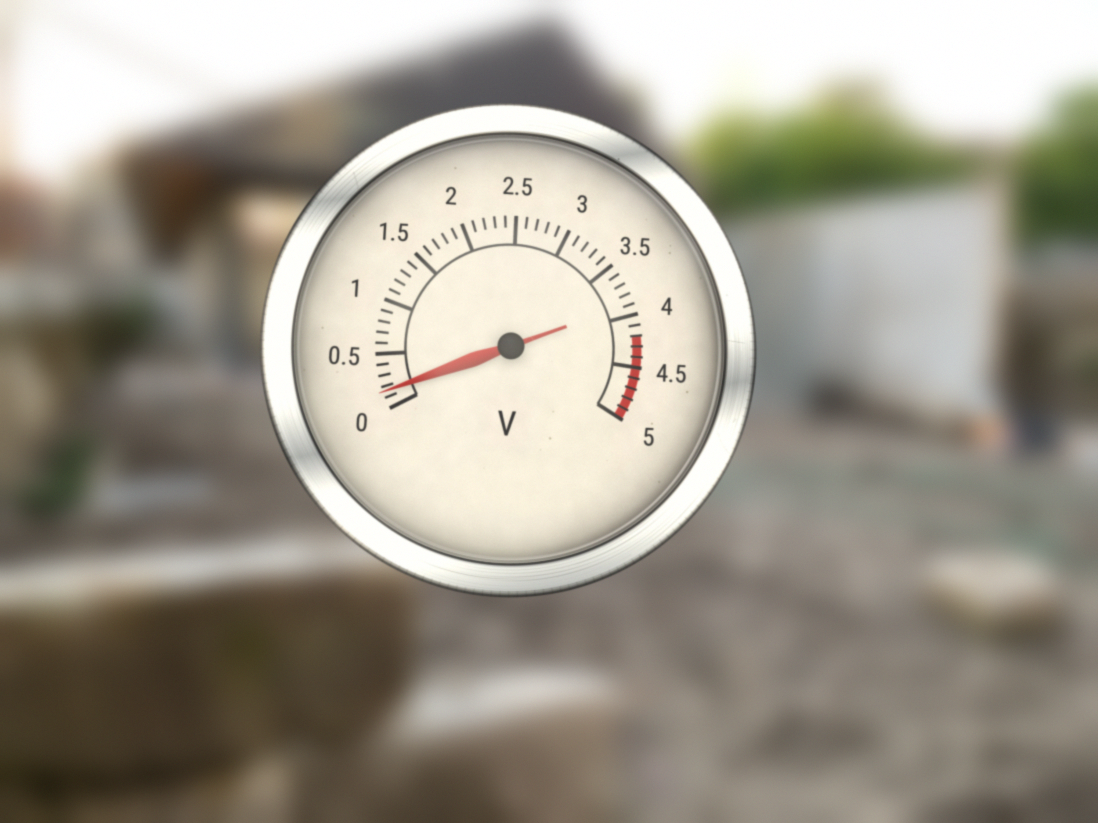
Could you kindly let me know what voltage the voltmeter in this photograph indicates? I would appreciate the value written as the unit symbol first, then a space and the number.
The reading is V 0.15
